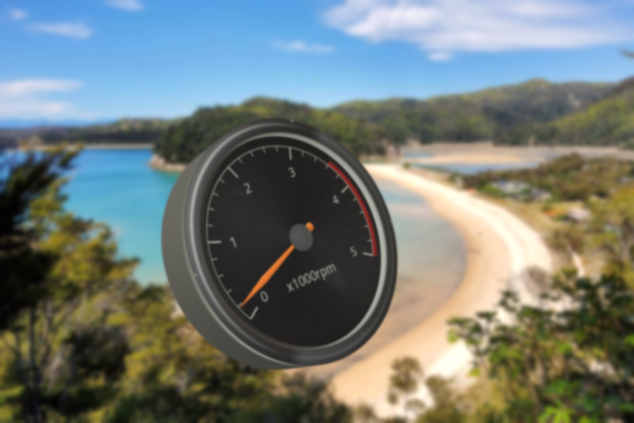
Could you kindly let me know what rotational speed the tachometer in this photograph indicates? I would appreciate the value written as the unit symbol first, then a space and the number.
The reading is rpm 200
